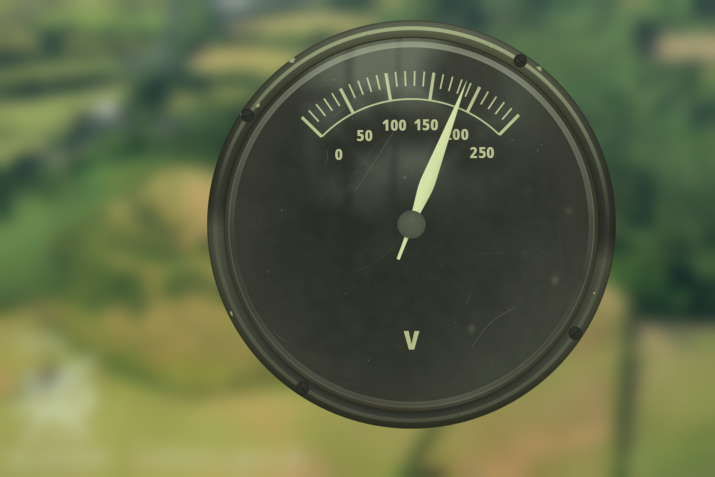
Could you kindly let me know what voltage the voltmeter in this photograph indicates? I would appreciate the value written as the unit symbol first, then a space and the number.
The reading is V 185
